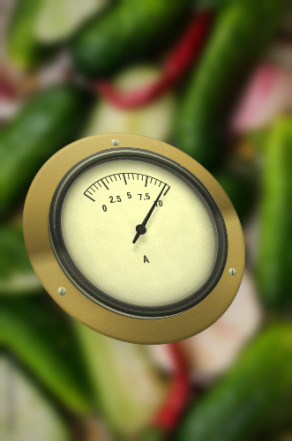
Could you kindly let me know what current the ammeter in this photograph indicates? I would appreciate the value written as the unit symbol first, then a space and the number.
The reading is A 9.5
